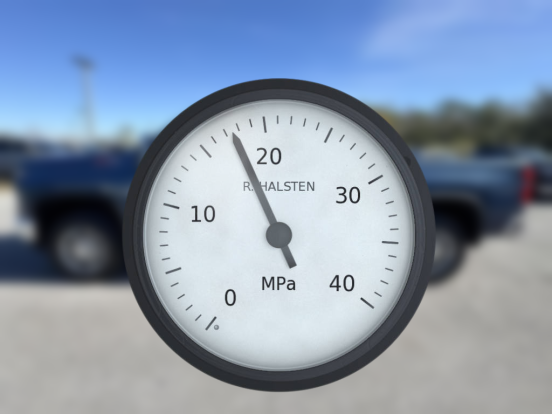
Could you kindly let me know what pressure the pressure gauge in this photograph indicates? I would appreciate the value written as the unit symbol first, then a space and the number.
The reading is MPa 17.5
